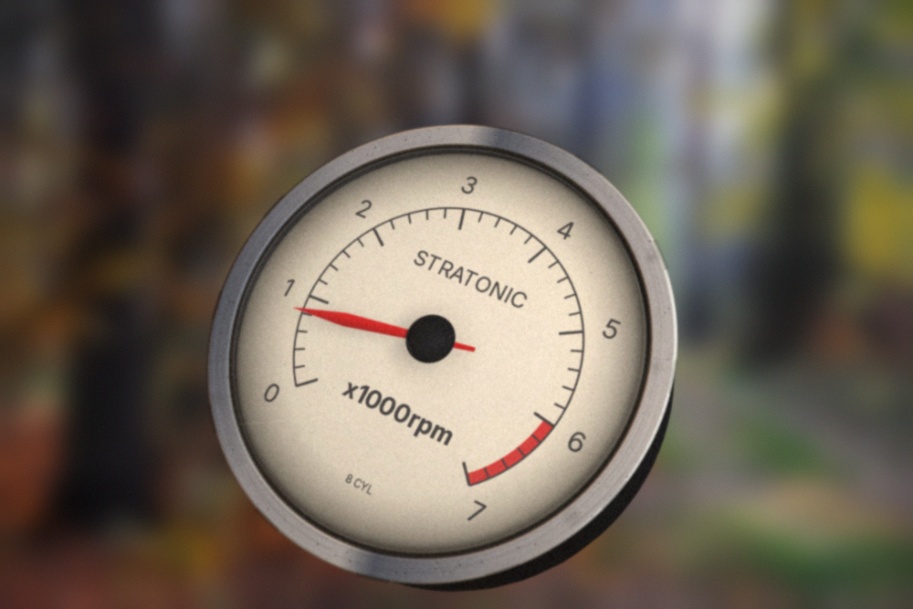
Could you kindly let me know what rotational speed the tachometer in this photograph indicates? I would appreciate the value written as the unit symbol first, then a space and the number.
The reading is rpm 800
